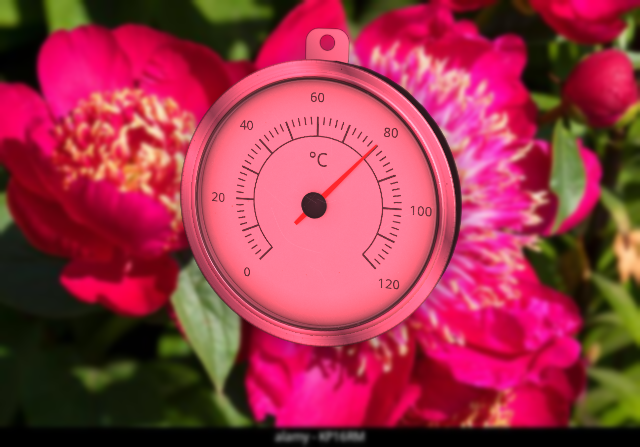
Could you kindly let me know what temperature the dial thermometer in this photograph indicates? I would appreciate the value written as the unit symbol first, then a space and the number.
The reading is °C 80
